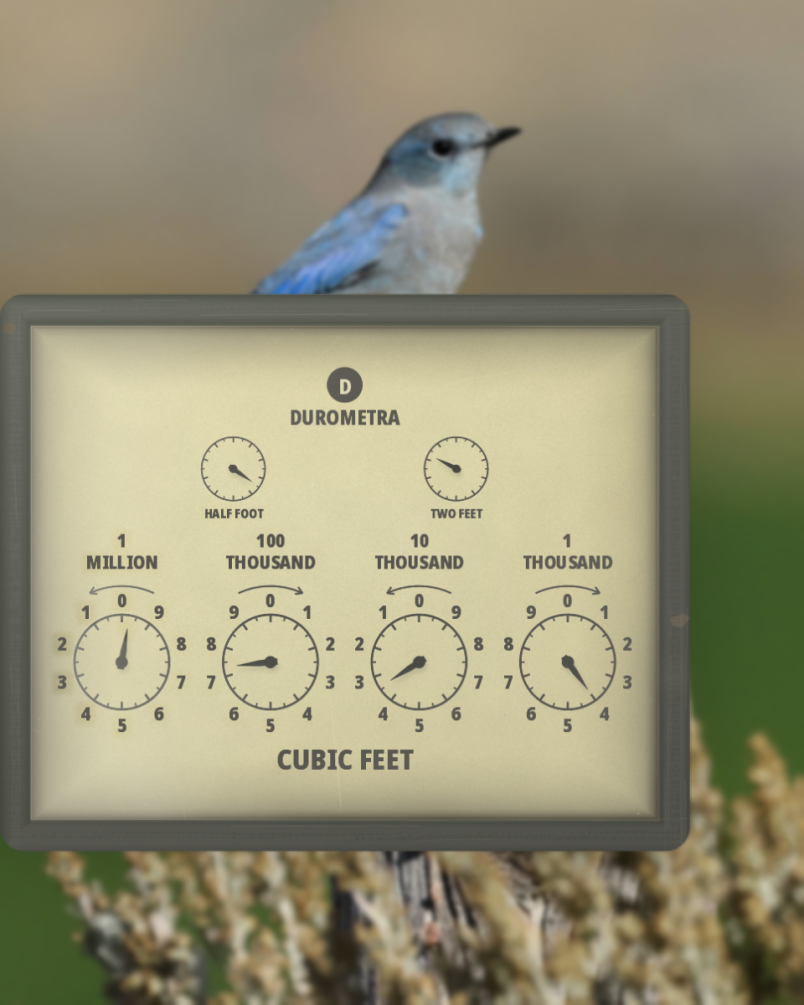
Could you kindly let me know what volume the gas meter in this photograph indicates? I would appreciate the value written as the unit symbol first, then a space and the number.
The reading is ft³ 973400
